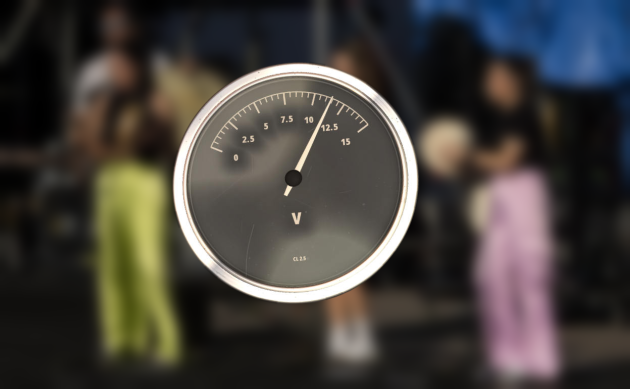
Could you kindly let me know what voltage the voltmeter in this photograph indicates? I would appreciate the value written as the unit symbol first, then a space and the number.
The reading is V 11.5
